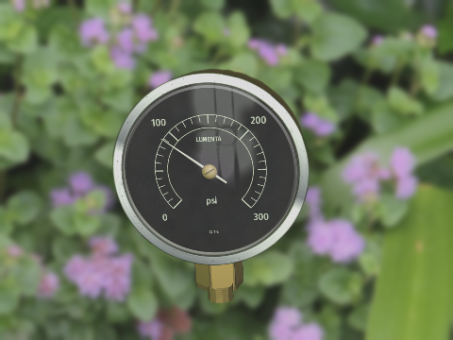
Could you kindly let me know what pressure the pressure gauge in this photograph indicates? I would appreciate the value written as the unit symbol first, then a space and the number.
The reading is psi 90
